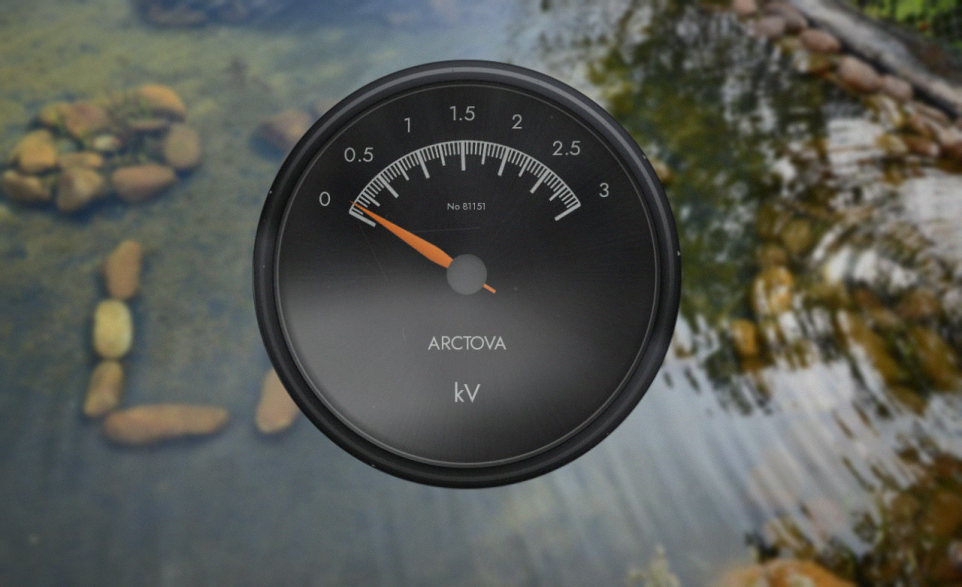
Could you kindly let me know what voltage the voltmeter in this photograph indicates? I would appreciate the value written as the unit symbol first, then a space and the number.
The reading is kV 0.1
